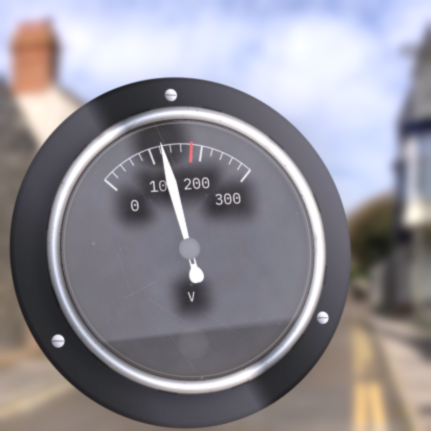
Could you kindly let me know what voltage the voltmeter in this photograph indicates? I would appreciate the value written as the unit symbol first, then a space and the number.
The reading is V 120
